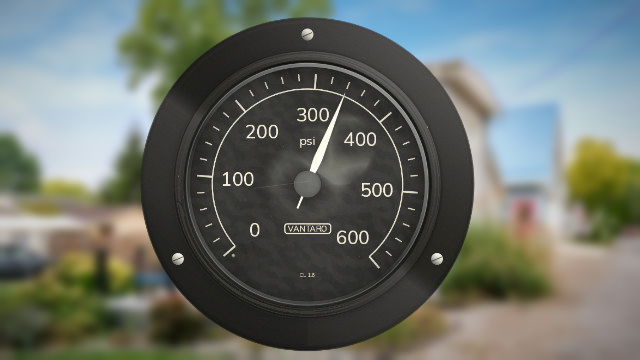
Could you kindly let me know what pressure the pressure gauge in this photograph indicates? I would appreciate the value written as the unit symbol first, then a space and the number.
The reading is psi 340
